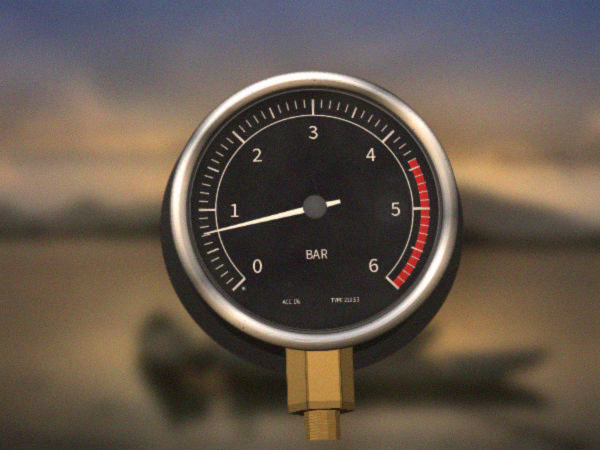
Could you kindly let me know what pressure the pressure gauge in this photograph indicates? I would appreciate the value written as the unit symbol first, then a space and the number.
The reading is bar 0.7
